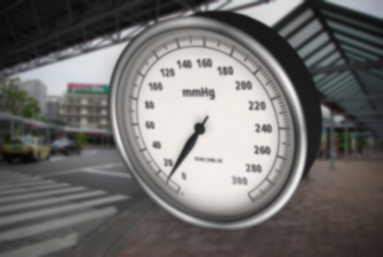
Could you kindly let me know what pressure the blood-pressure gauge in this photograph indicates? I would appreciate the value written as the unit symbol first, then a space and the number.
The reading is mmHg 10
